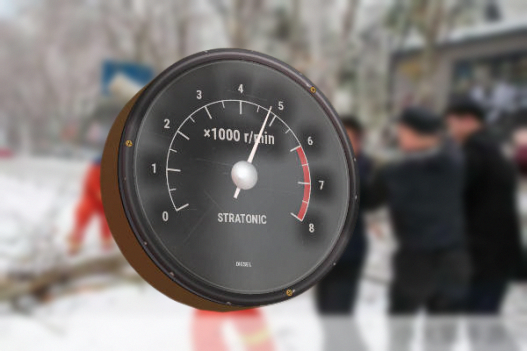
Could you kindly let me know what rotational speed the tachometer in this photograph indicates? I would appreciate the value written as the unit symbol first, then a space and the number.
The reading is rpm 4750
